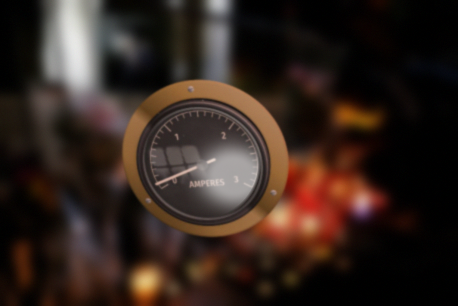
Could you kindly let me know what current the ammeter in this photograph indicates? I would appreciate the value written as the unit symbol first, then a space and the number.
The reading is A 0.1
